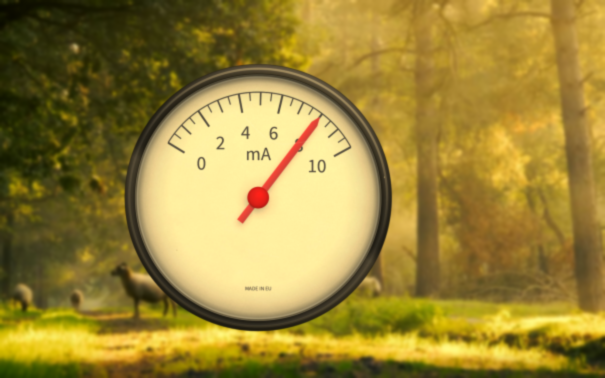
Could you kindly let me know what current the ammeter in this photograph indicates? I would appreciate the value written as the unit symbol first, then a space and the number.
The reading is mA 8
